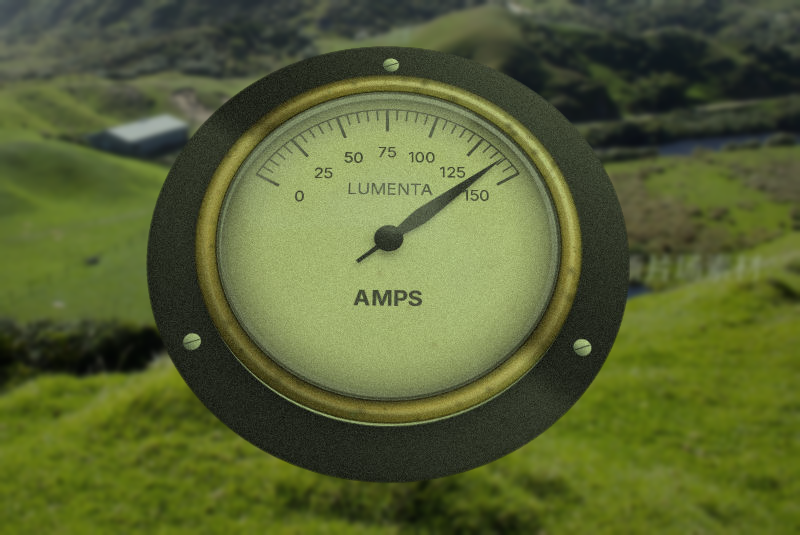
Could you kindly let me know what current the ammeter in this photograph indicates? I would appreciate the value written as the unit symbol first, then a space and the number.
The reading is A 140
